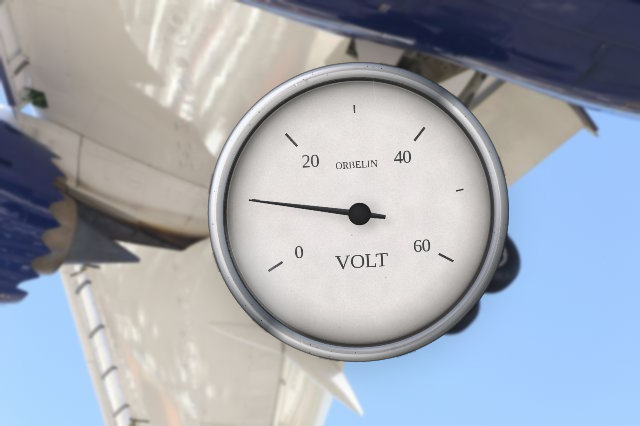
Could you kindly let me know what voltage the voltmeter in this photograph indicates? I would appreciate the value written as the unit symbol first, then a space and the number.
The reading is V 10
